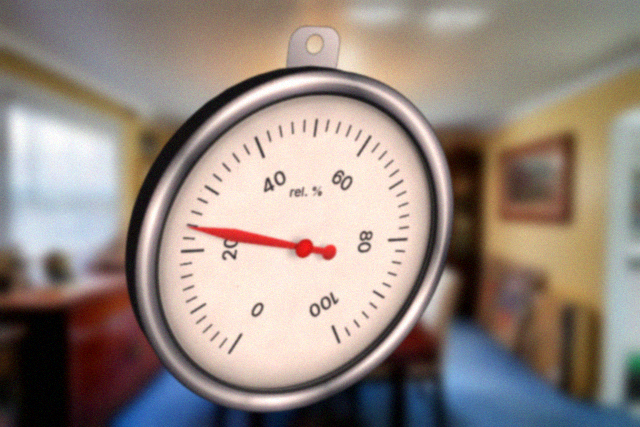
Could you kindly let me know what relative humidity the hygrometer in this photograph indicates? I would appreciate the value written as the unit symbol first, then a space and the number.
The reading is % 24
